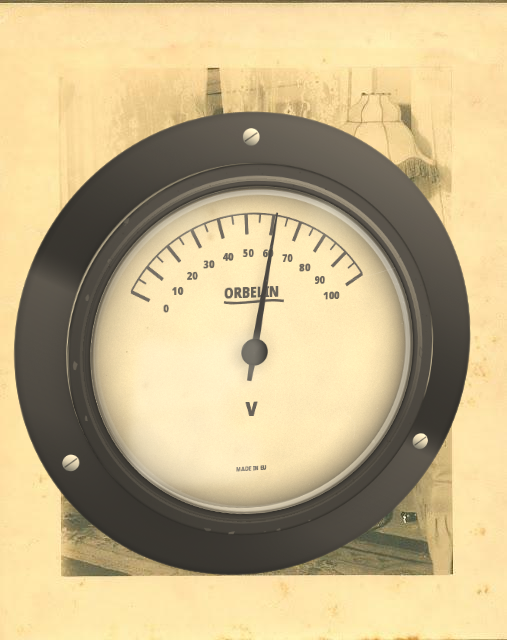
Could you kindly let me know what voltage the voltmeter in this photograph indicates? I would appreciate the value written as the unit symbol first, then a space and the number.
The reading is V 60
